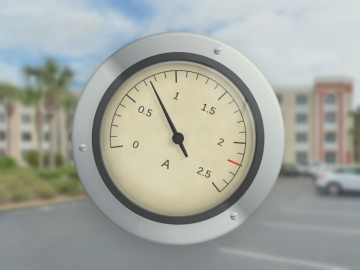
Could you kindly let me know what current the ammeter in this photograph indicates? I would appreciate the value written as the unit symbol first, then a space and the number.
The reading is A 0.75
